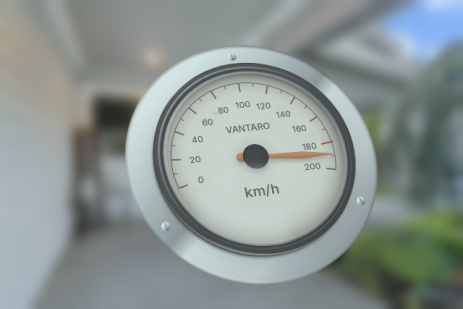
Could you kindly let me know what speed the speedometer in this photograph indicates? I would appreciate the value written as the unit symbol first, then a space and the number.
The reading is km/h 190
